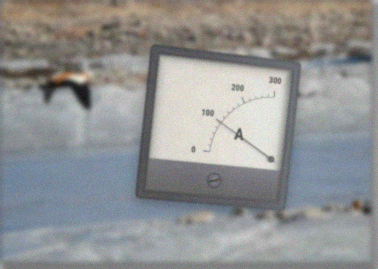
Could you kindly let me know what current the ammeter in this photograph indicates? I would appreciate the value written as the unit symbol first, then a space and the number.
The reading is A 100
